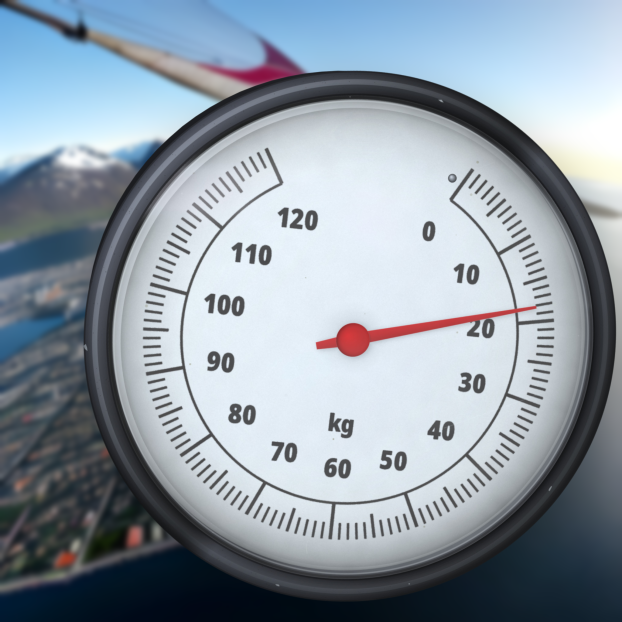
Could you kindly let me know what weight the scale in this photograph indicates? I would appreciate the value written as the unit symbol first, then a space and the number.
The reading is kg 18
